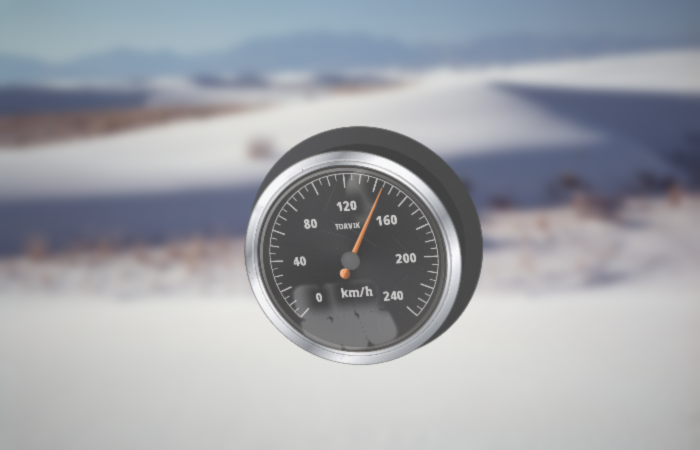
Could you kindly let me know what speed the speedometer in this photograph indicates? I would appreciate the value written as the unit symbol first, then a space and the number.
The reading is km/h 145
